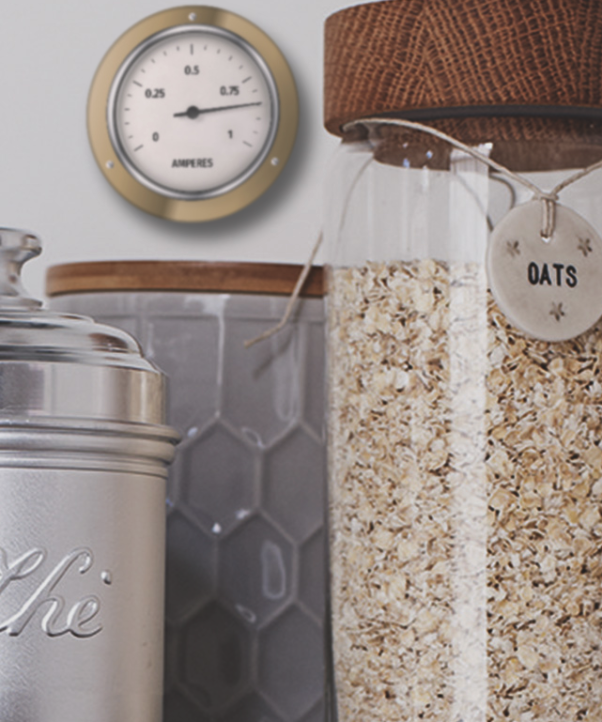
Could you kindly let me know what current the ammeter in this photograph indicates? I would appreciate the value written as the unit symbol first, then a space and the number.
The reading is A 0.85
